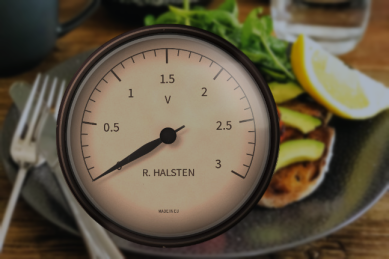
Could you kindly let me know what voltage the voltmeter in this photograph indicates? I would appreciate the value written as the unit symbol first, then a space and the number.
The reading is V 0
